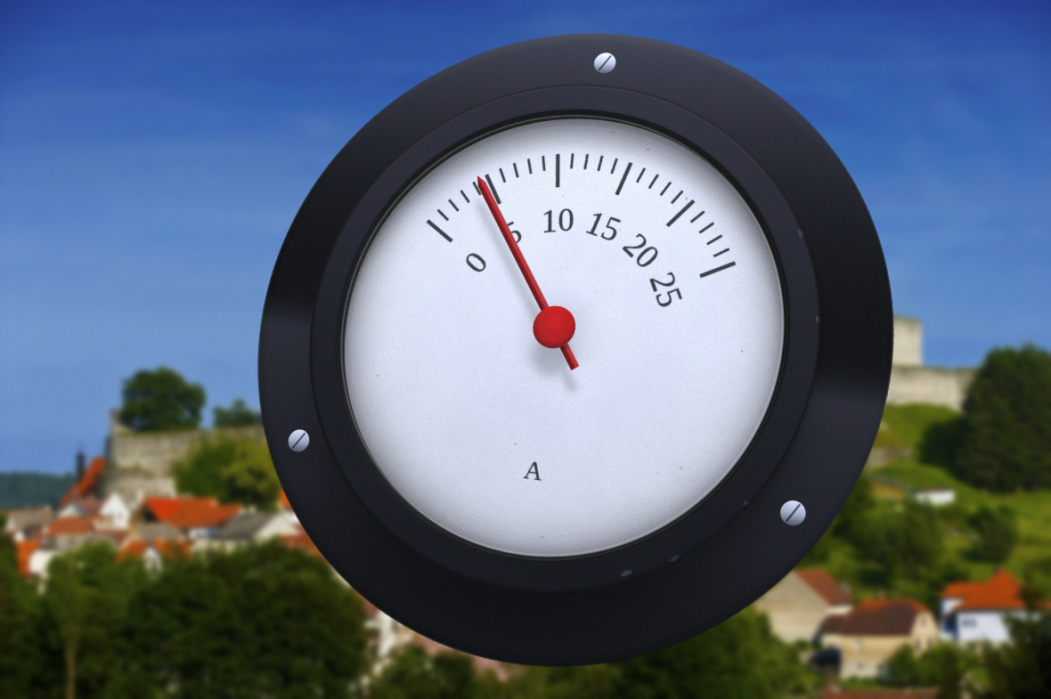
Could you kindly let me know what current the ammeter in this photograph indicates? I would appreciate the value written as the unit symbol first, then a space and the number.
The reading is A 4.5
